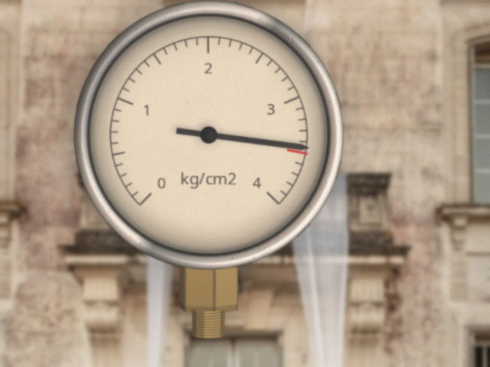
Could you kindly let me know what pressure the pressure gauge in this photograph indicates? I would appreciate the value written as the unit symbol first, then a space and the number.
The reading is kg/cm² 3.45
